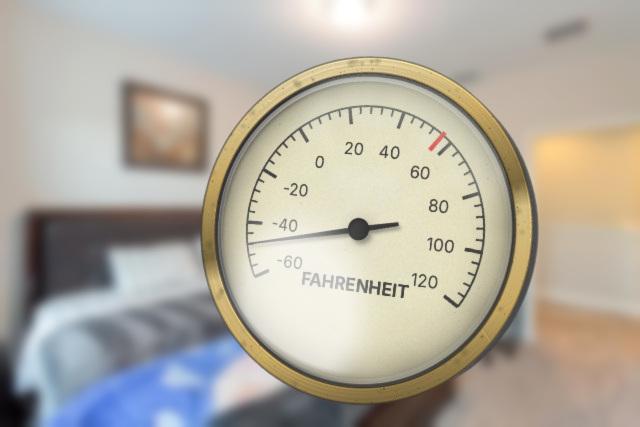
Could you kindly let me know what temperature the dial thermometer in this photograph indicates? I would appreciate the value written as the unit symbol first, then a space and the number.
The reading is °F -48
